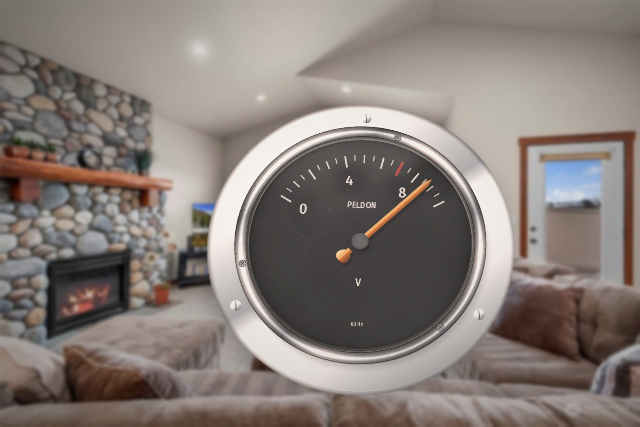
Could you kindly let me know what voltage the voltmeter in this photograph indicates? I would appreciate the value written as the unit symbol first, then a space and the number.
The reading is V 8.75
